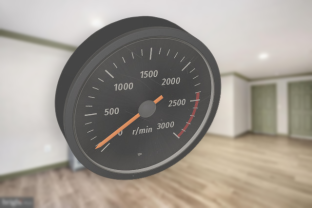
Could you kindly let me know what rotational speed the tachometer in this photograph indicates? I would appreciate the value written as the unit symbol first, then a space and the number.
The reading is rpm 100
